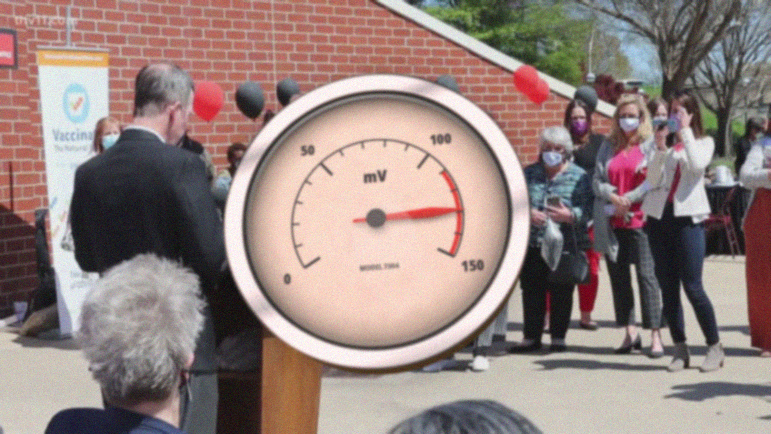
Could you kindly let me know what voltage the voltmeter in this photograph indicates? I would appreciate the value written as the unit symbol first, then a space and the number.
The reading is mV 130
